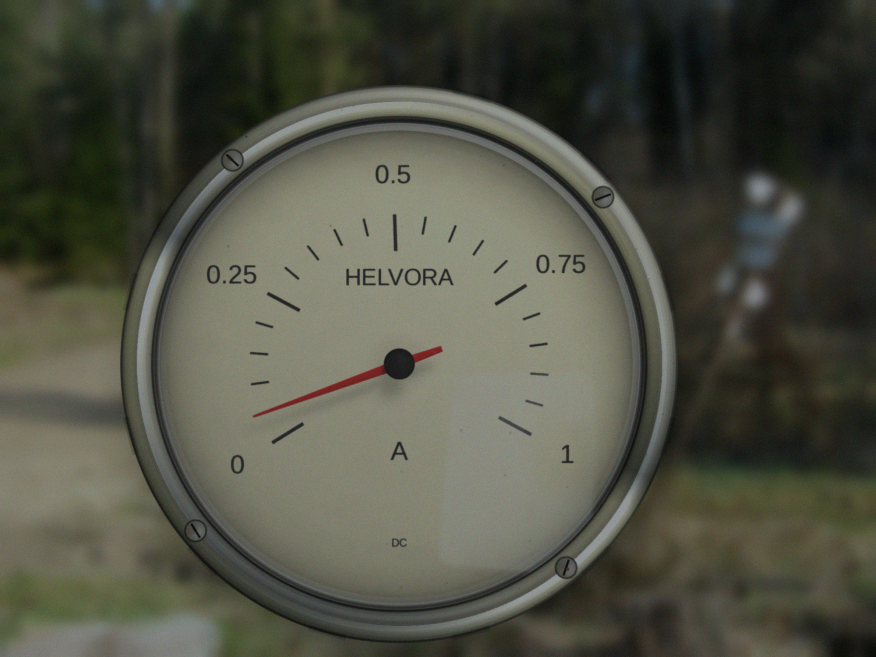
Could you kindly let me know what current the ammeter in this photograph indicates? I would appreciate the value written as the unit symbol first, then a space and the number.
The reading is A 0.05
